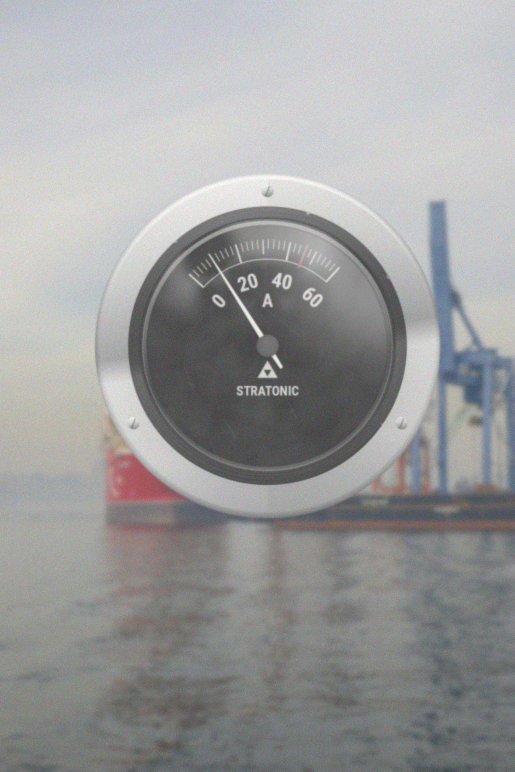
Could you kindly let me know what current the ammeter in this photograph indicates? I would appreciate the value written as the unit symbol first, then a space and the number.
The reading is A 10
